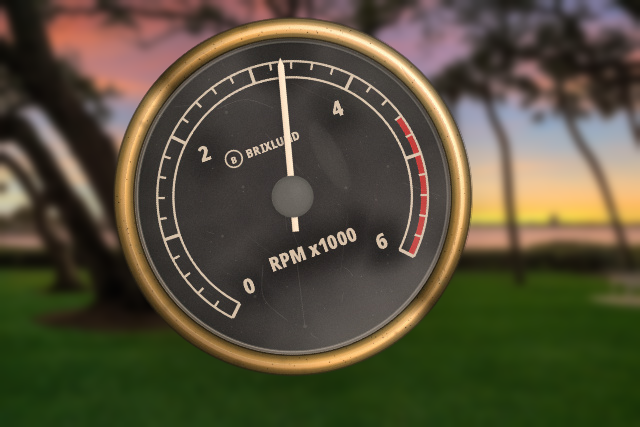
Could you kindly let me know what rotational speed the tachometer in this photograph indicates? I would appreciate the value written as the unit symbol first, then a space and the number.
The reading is rpm 3300
